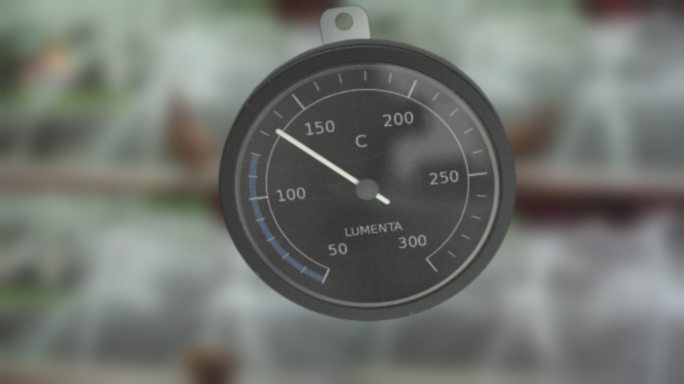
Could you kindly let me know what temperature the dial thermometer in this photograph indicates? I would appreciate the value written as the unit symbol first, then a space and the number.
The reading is °C 135
